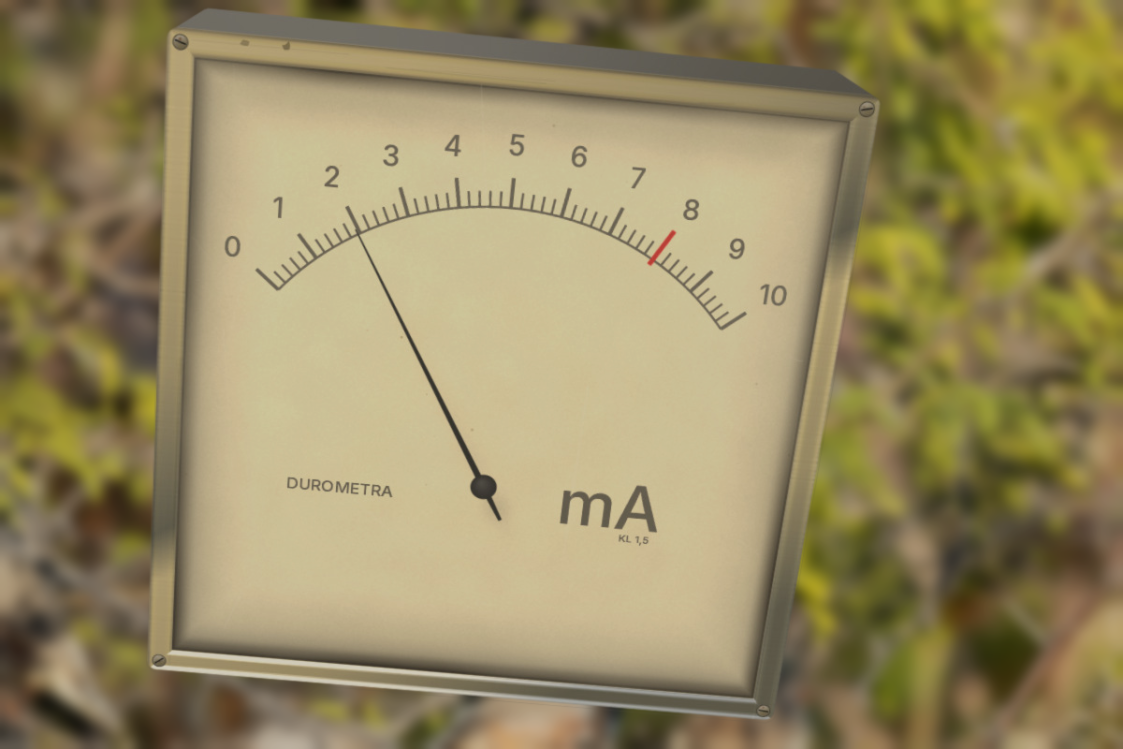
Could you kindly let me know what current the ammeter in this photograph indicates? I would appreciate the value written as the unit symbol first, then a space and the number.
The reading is mA 2
